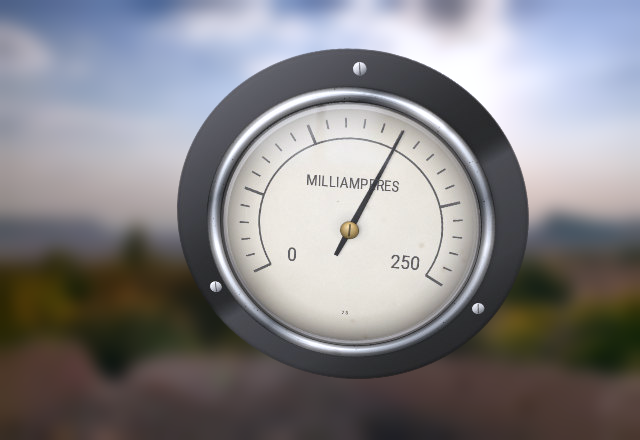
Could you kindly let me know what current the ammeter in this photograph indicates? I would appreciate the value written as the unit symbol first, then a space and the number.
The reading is mA 150
